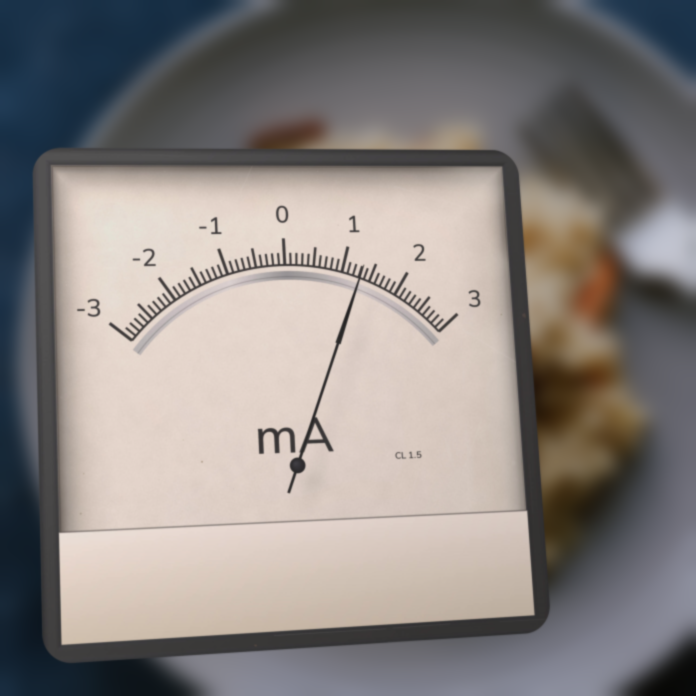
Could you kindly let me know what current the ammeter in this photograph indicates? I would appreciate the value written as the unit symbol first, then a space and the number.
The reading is mA 1.3
